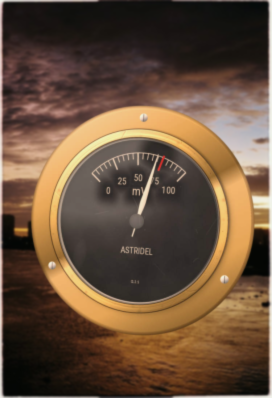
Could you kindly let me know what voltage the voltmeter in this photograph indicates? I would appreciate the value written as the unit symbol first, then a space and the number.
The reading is mV 70
